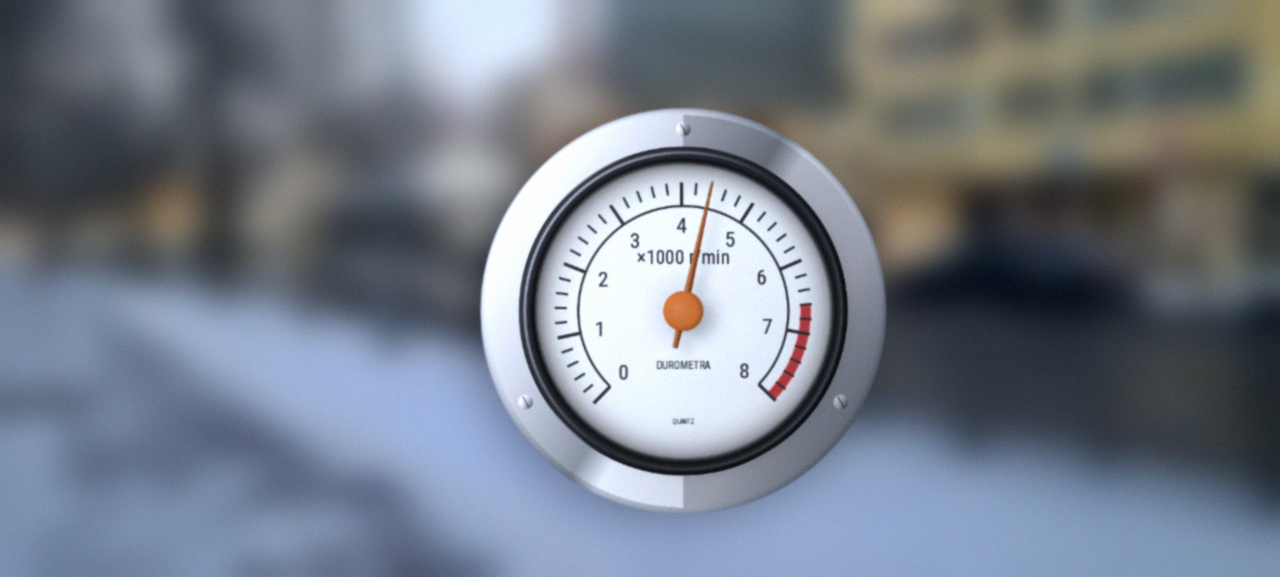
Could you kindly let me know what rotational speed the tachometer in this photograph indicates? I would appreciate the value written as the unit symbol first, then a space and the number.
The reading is rpm 4400
